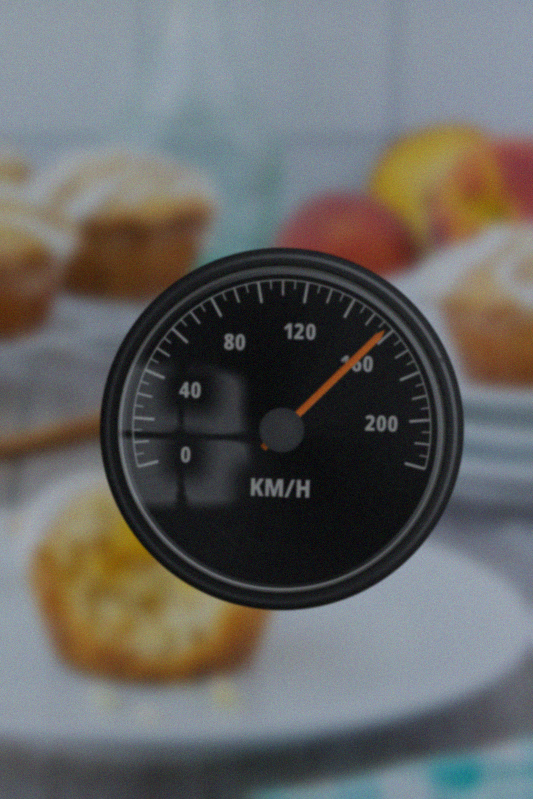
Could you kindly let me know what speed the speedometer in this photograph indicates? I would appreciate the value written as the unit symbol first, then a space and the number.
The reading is km/h 157.5
